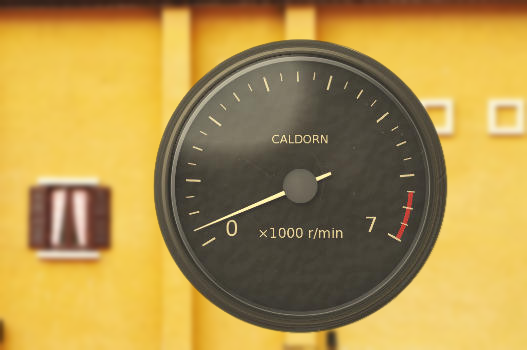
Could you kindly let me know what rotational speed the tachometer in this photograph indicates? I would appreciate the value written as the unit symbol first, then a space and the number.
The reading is rpm 250
